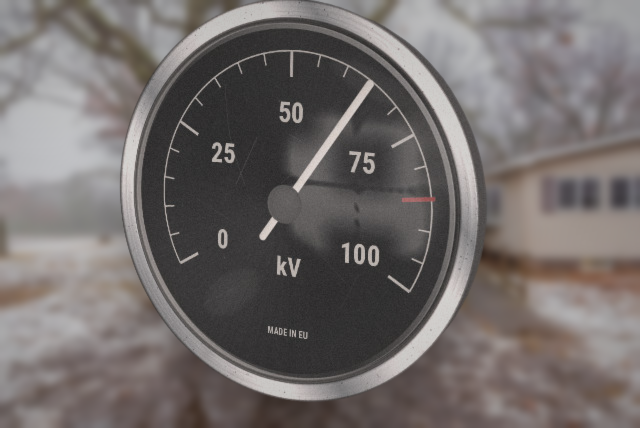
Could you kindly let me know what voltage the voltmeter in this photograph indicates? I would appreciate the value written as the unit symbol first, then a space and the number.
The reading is kV 65
